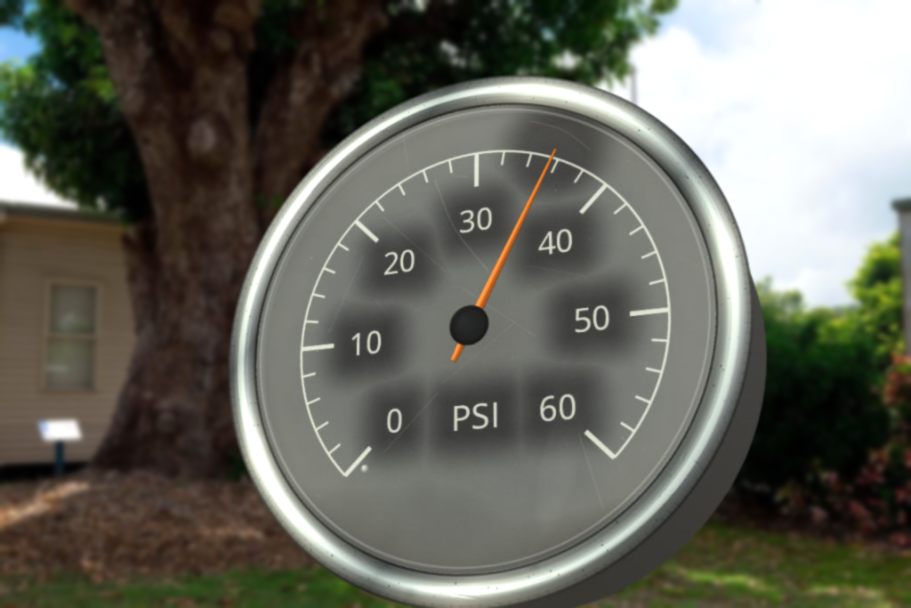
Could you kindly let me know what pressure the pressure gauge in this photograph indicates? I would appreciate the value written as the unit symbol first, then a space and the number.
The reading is psi 36
